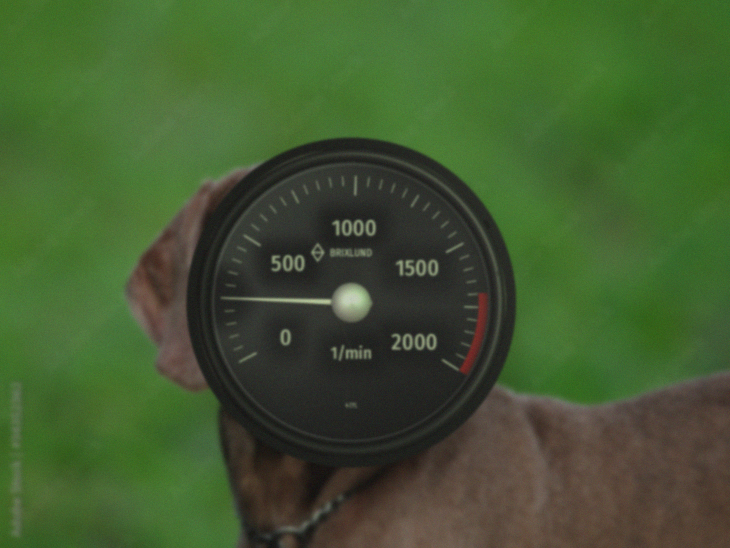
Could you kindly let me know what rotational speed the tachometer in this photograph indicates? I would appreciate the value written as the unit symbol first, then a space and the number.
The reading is rpm 250
